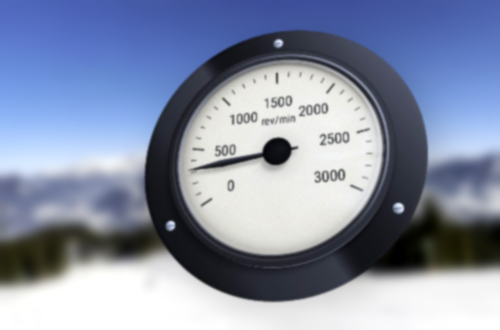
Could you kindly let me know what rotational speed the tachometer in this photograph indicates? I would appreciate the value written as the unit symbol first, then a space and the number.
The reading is rpm 300
